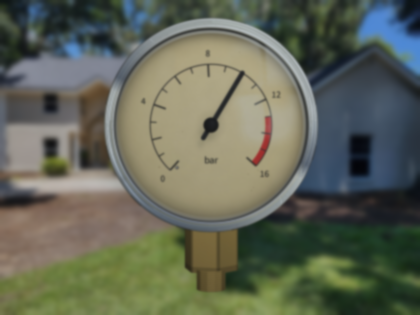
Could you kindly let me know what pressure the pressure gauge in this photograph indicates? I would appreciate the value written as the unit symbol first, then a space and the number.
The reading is bar 10
